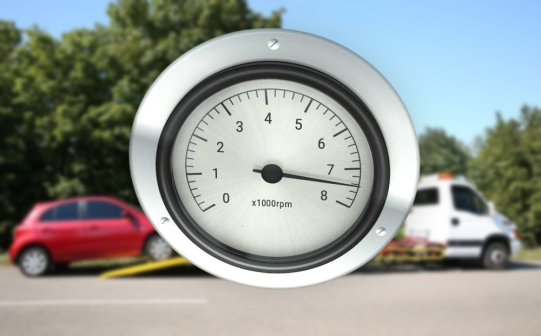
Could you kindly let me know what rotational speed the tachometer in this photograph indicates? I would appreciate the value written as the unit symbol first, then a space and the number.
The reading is rpm 7400
